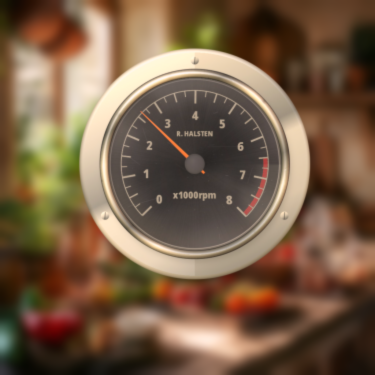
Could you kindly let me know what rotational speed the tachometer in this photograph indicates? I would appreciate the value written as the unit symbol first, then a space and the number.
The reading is rpm 2625
